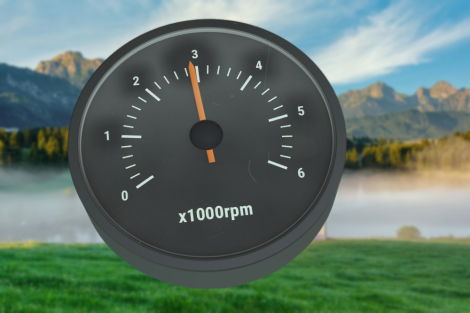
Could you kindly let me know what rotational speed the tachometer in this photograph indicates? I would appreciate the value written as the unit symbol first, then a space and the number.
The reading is rpm 2900
